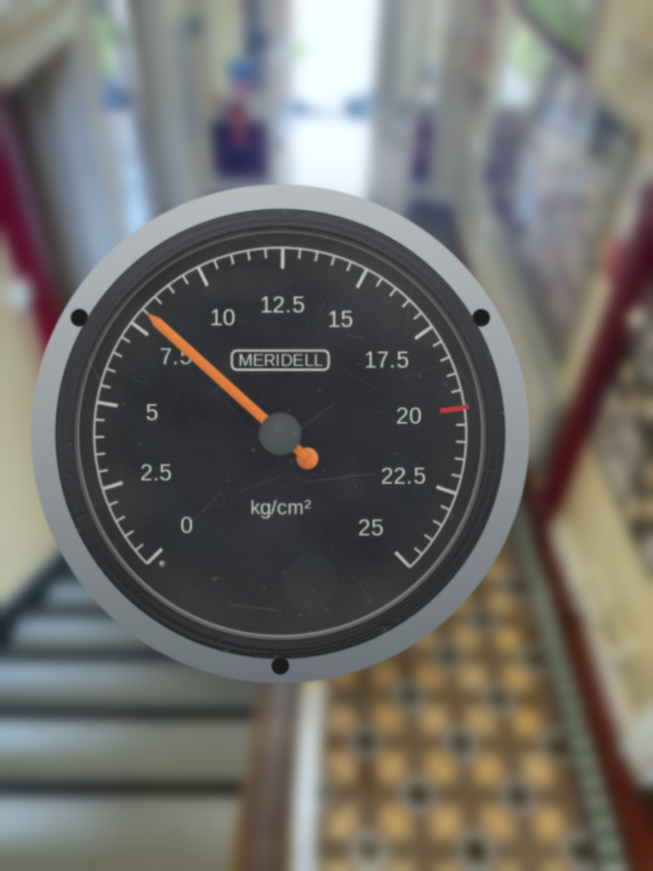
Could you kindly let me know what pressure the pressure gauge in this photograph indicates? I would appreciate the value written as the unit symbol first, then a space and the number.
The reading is kg/cm² 8
